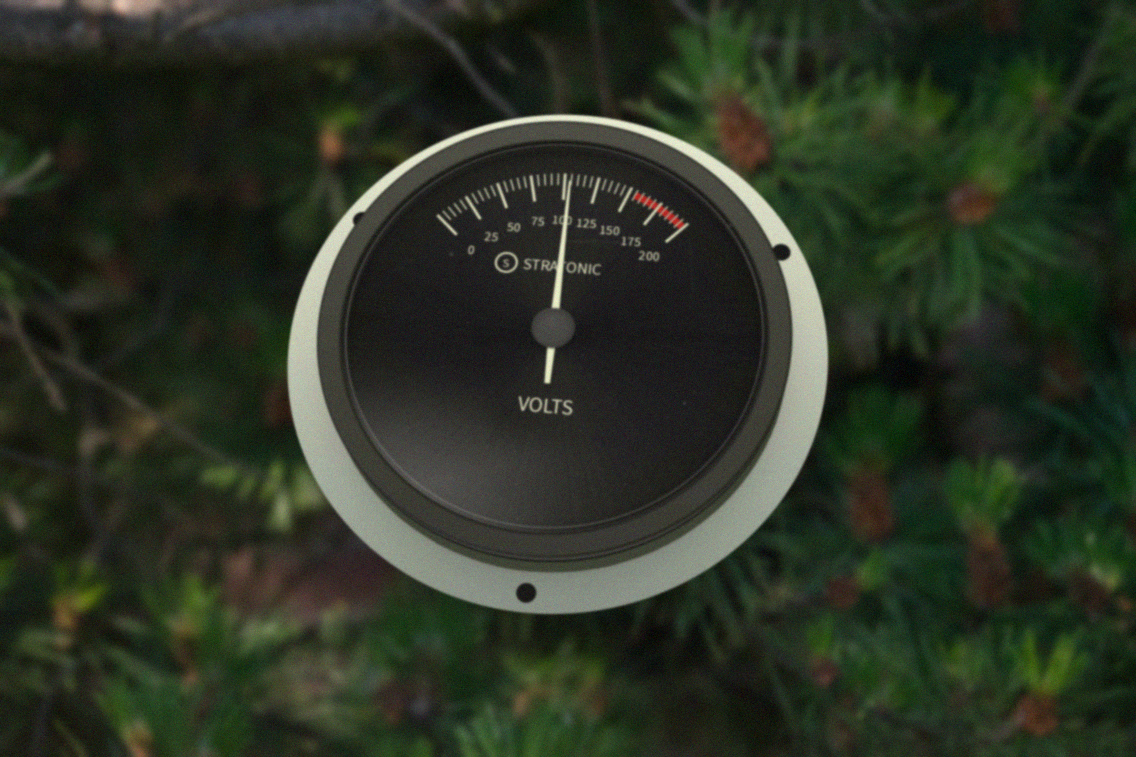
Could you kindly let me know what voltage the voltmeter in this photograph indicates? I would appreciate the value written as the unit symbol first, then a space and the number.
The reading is V 105
